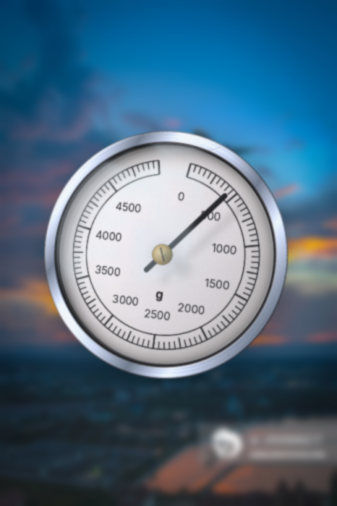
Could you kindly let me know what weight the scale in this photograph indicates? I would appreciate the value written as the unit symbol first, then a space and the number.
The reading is g 450
